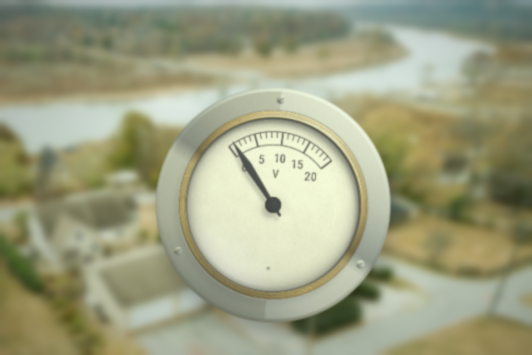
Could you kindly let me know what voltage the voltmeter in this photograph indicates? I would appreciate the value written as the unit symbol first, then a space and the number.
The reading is V 1
